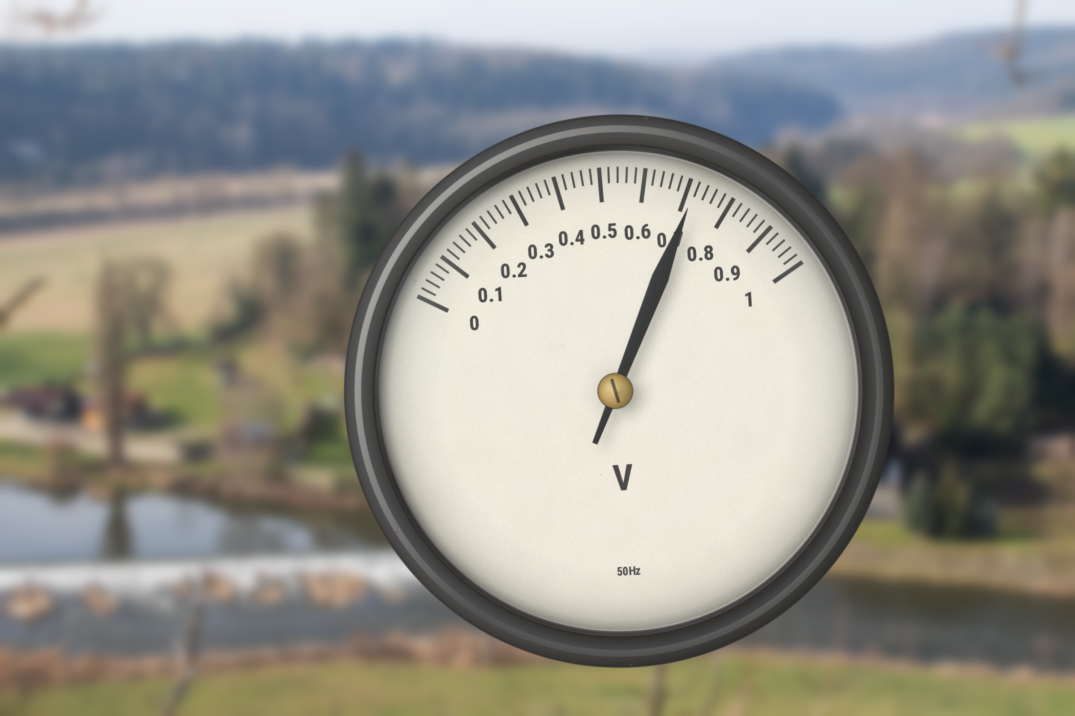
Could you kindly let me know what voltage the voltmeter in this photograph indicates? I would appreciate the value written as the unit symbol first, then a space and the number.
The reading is V 0.72
